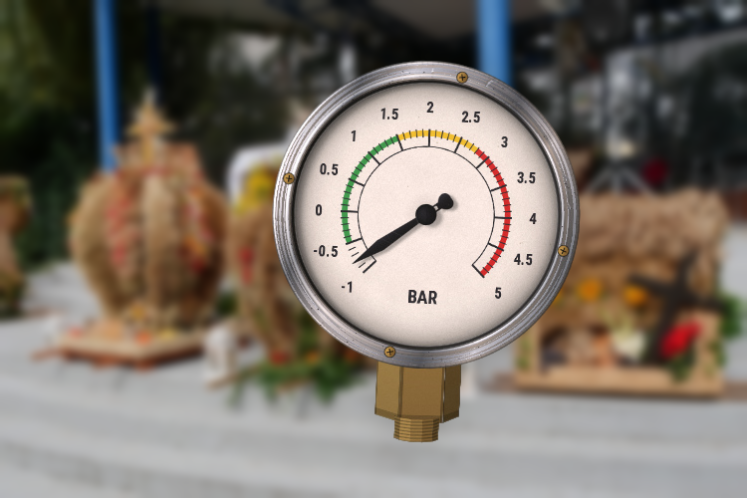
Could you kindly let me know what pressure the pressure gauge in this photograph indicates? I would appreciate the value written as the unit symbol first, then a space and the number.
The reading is bar -0.8
